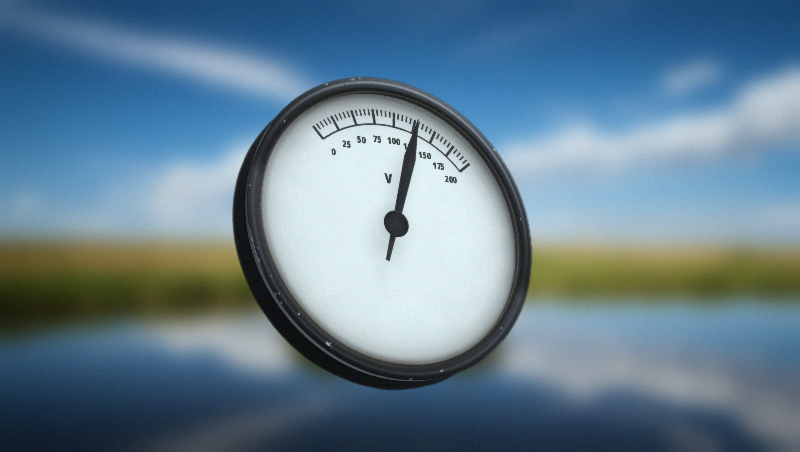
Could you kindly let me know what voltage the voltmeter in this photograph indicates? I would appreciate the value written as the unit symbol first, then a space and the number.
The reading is V 125
